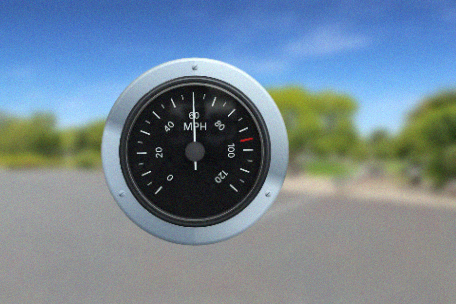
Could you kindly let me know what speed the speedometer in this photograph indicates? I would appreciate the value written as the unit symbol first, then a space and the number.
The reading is mph 60
